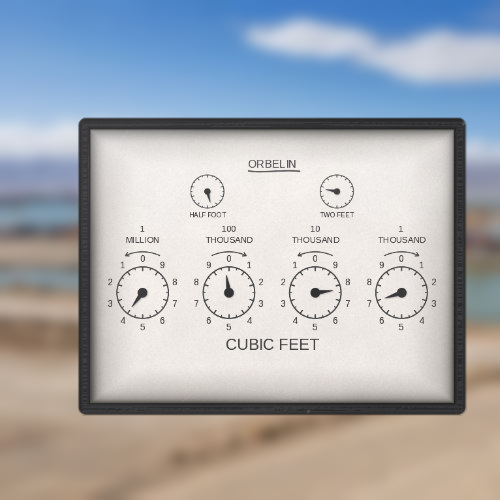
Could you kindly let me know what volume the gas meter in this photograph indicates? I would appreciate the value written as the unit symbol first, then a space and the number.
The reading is ft³ 397700
